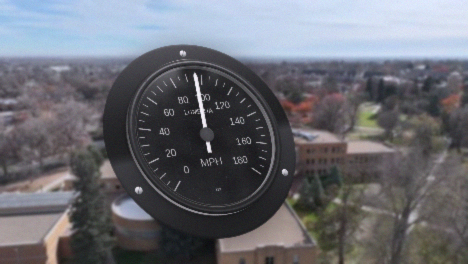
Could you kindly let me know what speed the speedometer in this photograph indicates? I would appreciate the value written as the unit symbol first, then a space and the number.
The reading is mph 95
